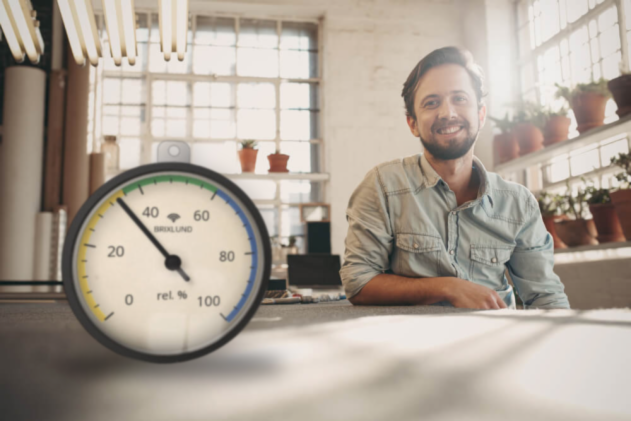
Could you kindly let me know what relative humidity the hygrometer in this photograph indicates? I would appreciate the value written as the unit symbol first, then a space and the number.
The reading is % 34
